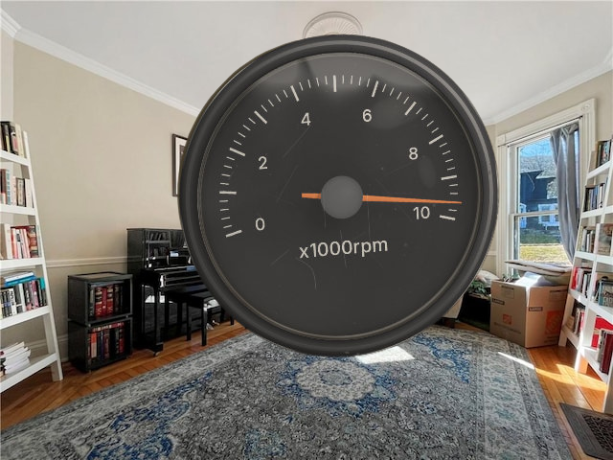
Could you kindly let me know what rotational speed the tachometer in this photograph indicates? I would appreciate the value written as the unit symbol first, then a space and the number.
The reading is rpm 9600
